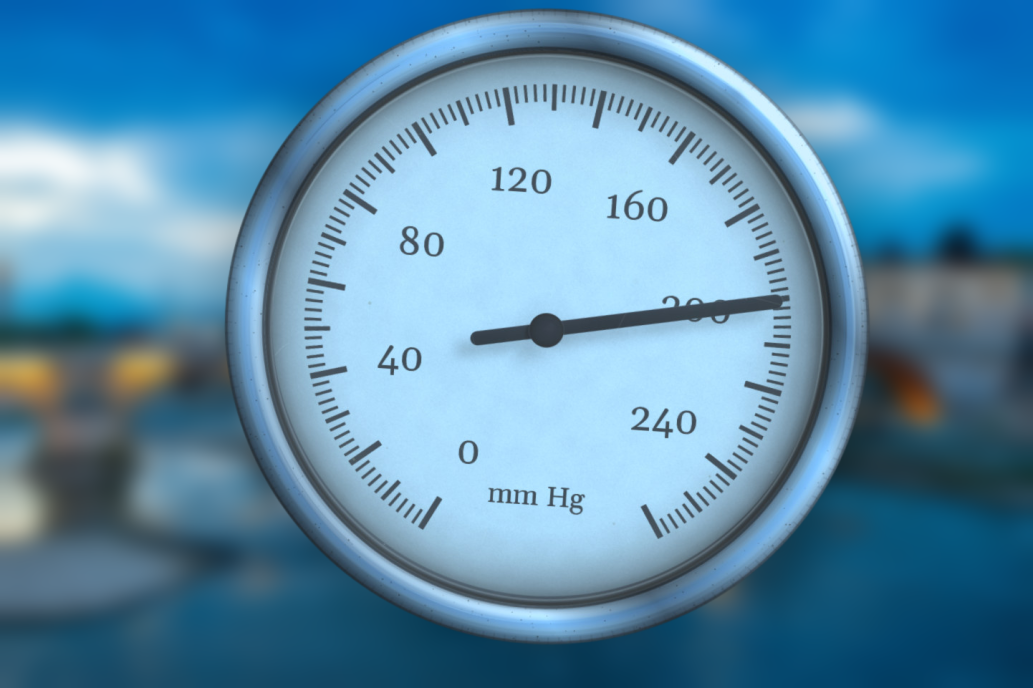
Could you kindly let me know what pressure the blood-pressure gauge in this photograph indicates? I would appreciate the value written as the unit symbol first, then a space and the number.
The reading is mmHg 200
